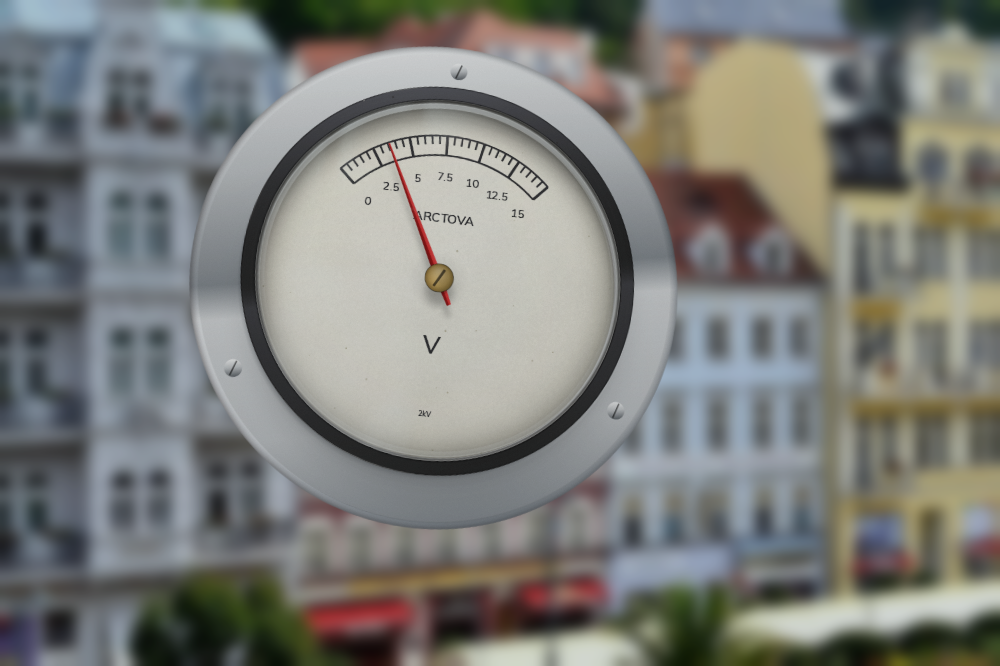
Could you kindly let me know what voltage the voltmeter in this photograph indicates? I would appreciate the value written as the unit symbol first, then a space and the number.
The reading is V 3.5
